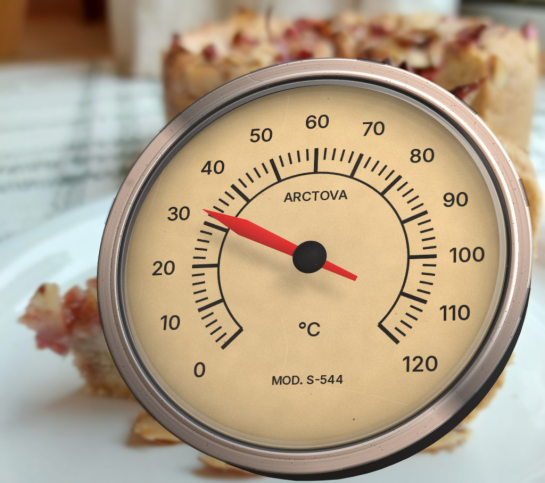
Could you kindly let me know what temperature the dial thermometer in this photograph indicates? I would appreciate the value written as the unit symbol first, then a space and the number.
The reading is °C 32
